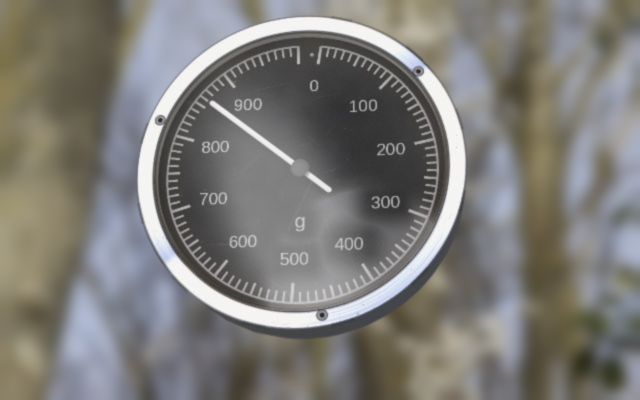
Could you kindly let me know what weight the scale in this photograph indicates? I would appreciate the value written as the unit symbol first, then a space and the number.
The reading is g 860
